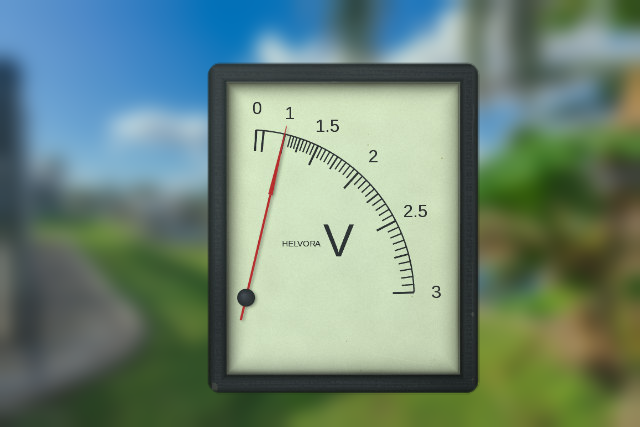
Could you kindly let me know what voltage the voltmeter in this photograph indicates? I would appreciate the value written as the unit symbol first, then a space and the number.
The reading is V 1
